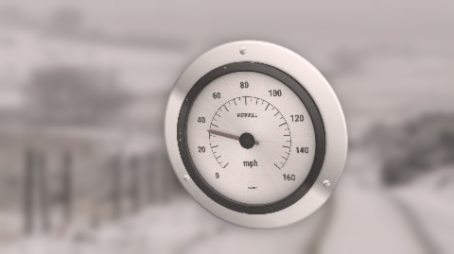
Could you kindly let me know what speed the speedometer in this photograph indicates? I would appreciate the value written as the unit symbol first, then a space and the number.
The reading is mph 35
